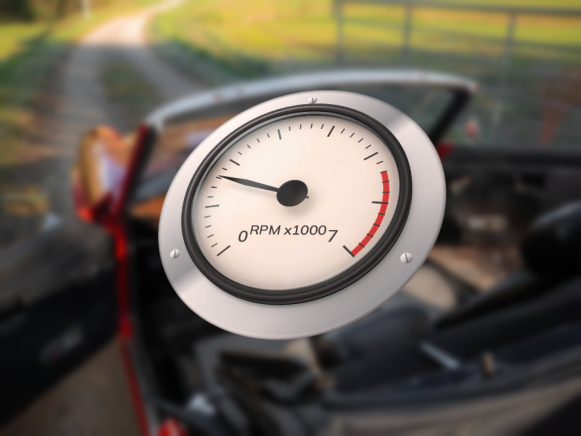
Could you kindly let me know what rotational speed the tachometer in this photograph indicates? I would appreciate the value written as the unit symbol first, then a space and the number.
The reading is rpm 1600
